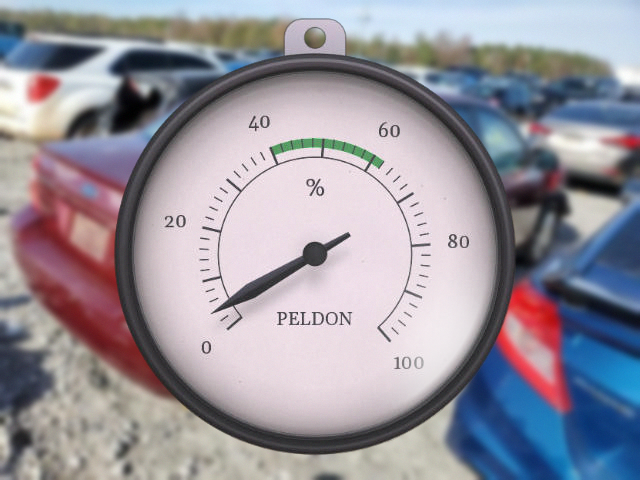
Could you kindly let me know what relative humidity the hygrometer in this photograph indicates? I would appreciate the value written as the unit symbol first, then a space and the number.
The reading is % 4
